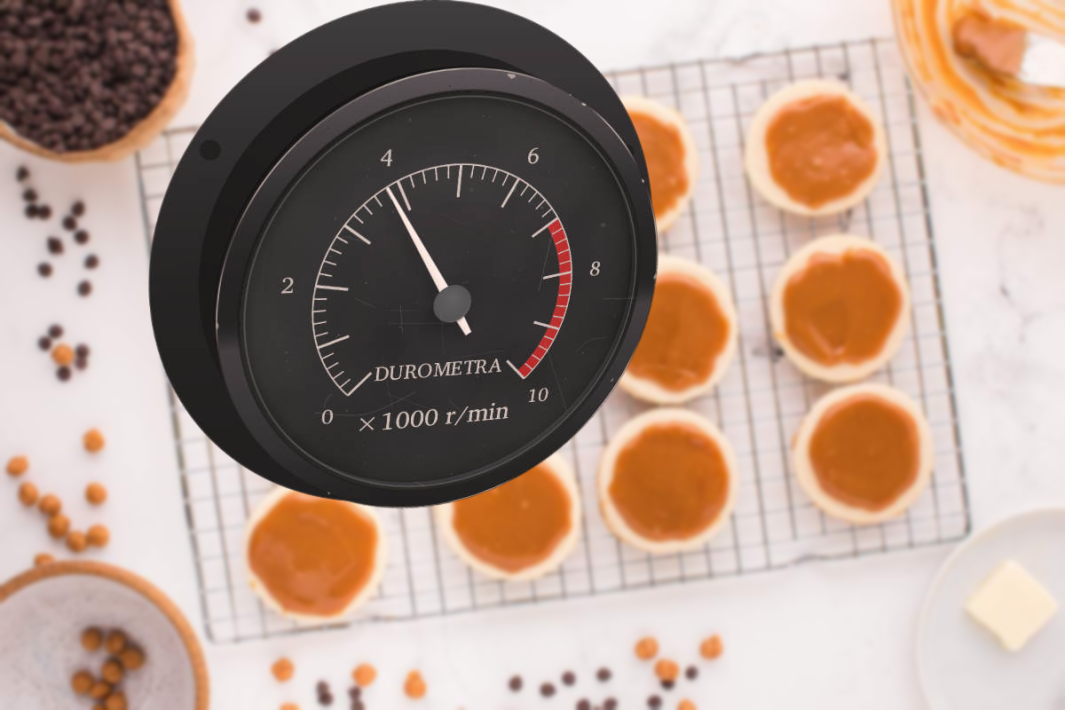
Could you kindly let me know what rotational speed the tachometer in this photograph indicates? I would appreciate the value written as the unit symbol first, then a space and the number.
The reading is rpm 3800
